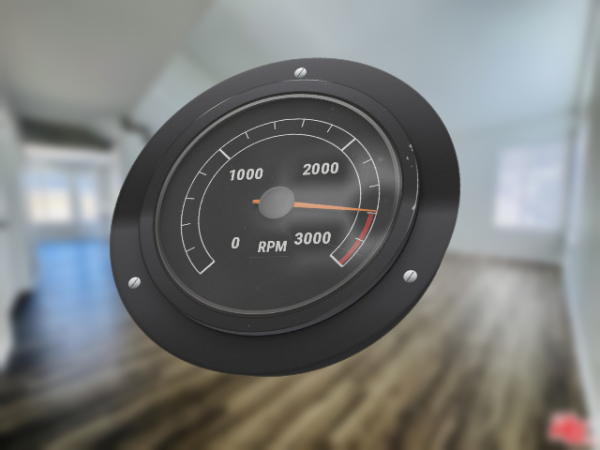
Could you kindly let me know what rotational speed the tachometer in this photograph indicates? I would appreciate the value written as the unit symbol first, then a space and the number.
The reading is rpm 2600
